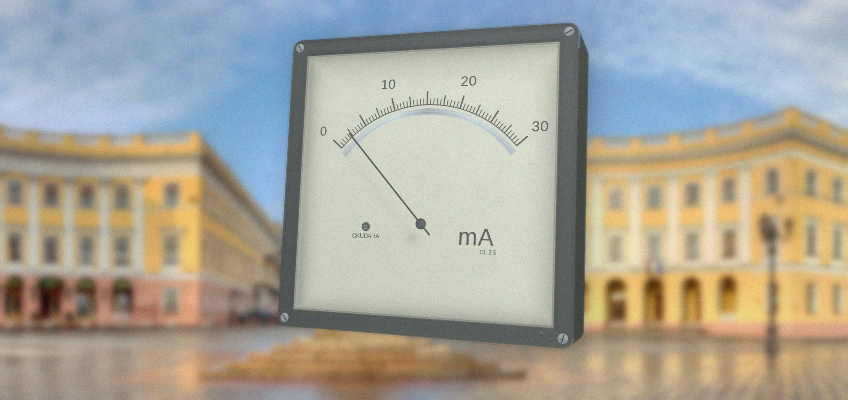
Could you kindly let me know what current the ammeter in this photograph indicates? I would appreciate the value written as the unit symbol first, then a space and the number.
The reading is mA 2.5
